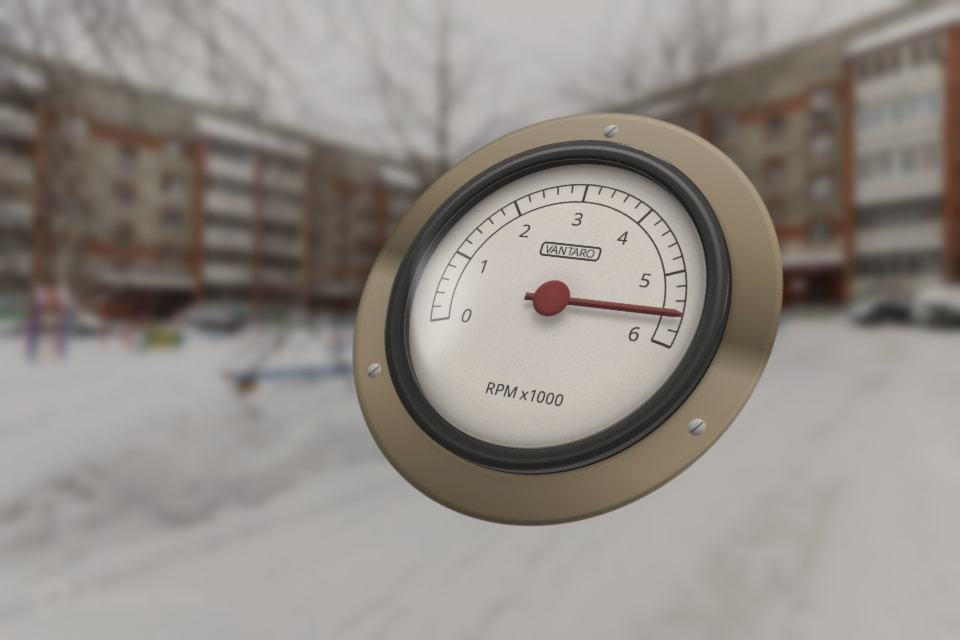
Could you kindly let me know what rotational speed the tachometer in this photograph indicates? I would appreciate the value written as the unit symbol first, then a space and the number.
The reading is rpm 5600
